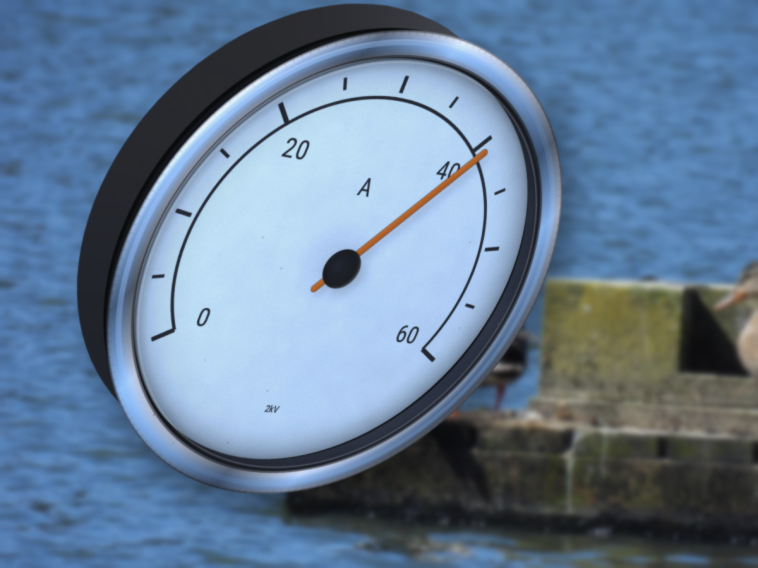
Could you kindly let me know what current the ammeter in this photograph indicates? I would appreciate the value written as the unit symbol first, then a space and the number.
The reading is A 40
